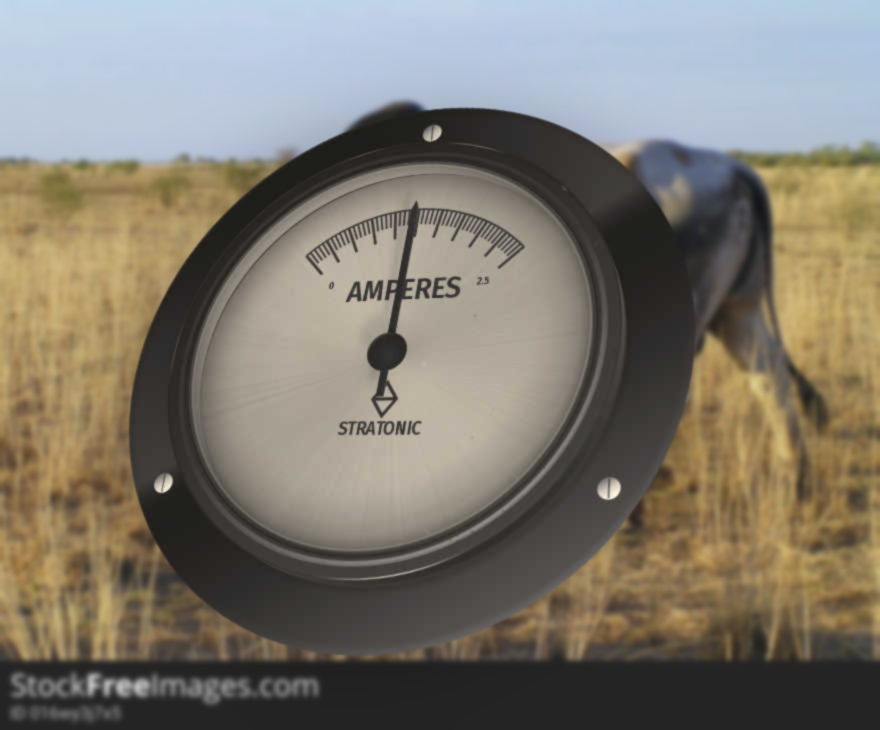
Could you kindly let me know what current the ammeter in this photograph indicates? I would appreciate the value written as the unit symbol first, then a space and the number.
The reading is A 1.25
